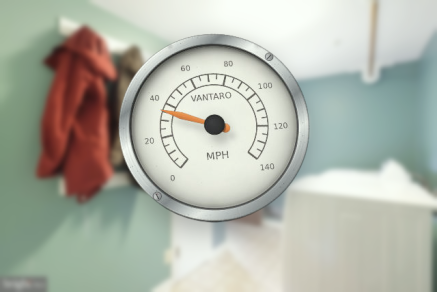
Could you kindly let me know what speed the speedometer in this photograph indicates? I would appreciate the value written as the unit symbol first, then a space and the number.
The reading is mph 35
